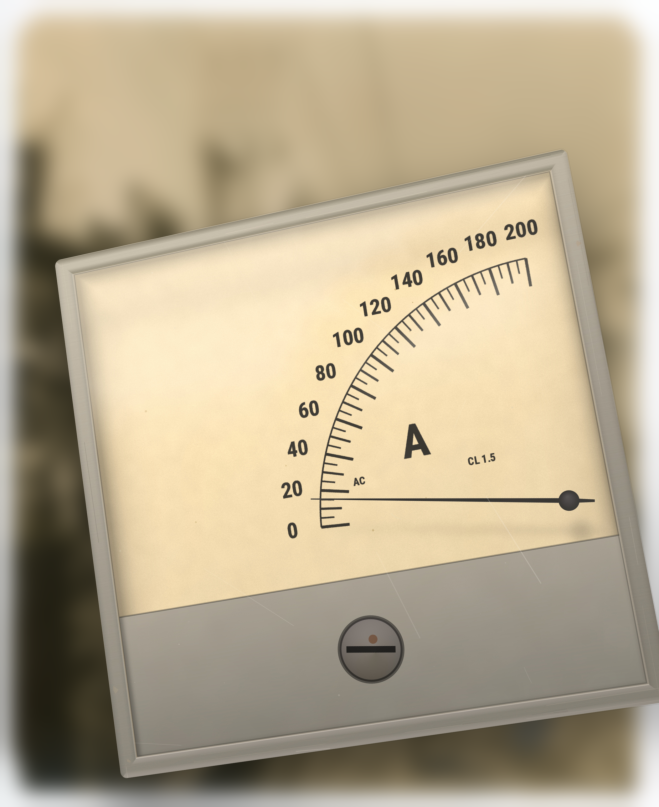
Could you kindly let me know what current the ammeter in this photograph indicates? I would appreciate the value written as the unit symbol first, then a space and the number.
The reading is A 15
